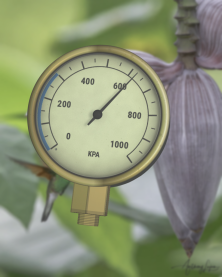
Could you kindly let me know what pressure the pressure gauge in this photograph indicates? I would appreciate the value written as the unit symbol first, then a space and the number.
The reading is kPa 625
